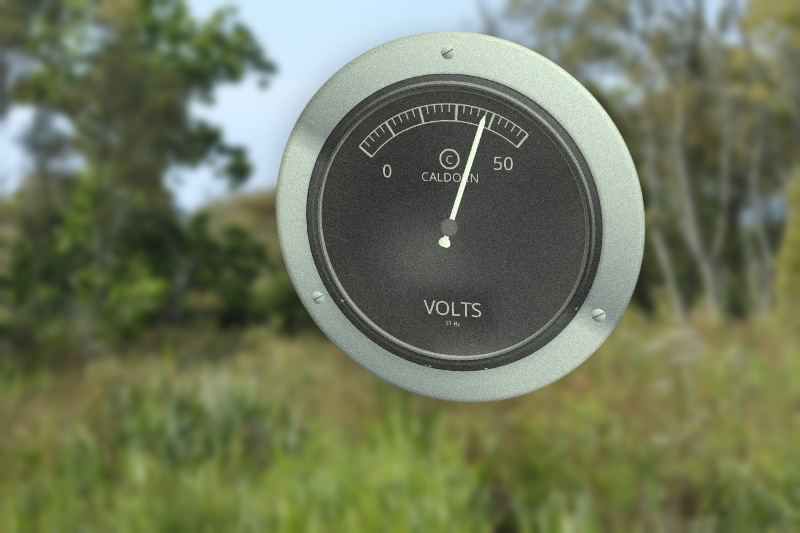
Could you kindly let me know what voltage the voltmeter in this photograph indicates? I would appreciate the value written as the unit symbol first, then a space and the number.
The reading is V 38
